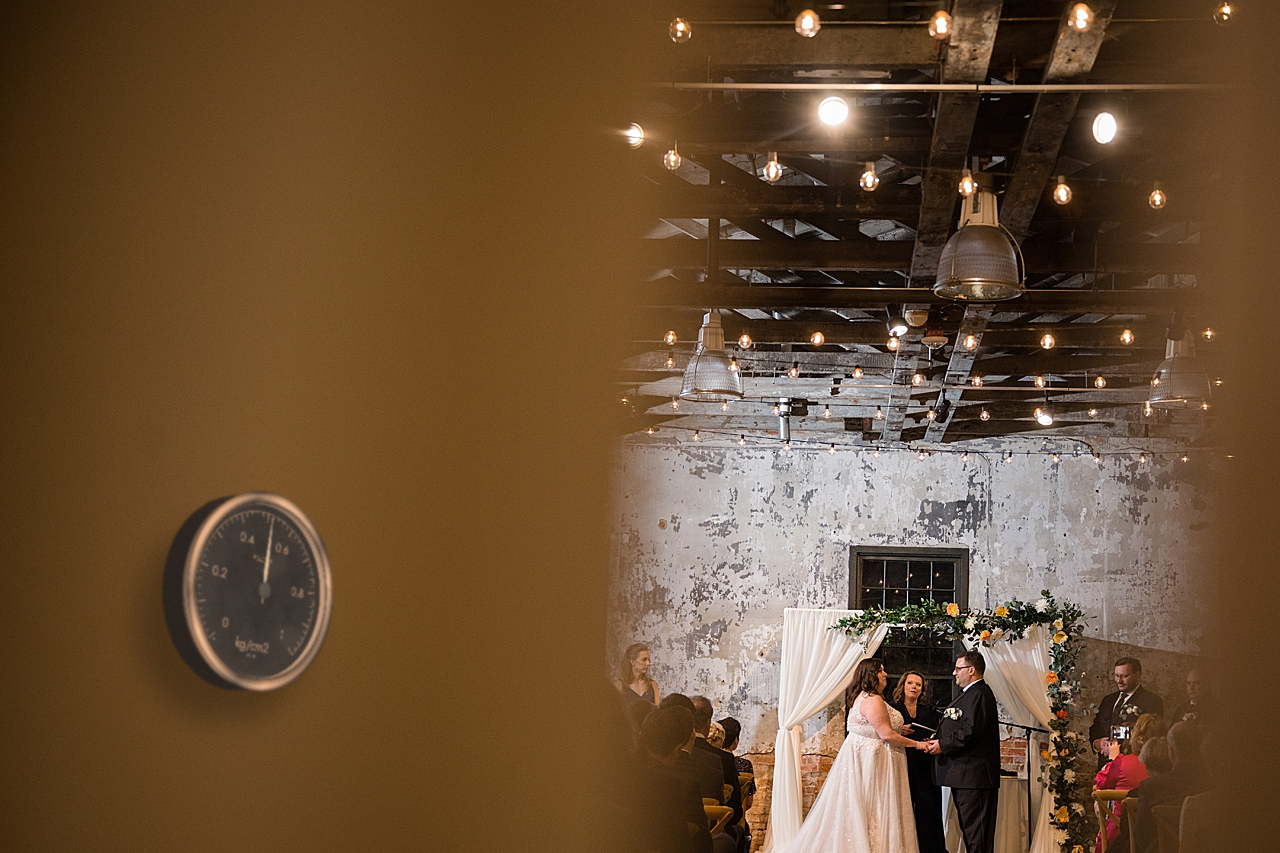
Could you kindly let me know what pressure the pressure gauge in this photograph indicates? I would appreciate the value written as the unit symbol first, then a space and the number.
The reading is kg/cm² 0.5
